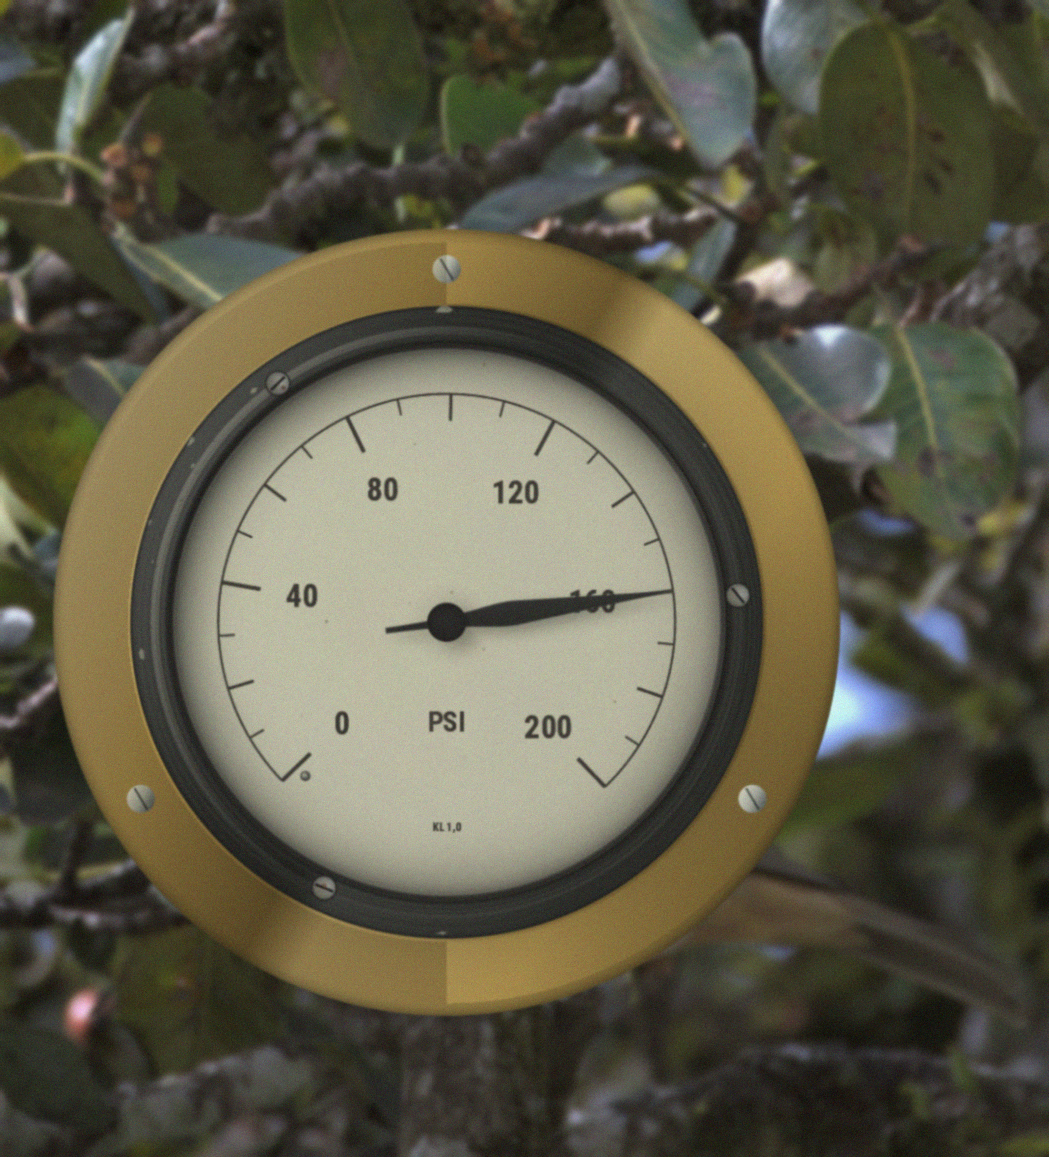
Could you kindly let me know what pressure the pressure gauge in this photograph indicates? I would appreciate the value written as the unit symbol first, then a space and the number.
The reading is psi 160
